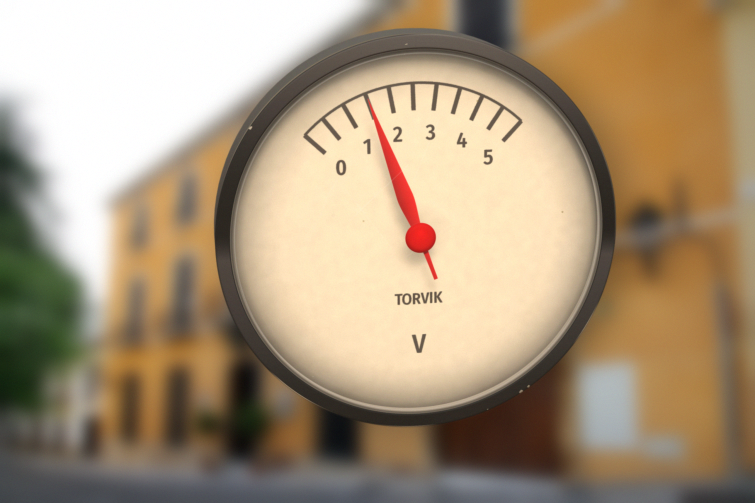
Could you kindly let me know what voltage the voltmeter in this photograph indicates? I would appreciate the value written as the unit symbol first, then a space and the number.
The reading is V 1.5
